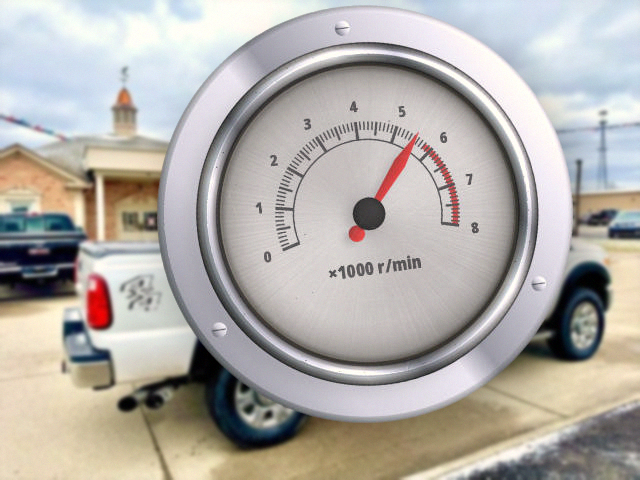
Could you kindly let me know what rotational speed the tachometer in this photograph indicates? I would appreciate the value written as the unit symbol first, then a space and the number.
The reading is rpm 5500
